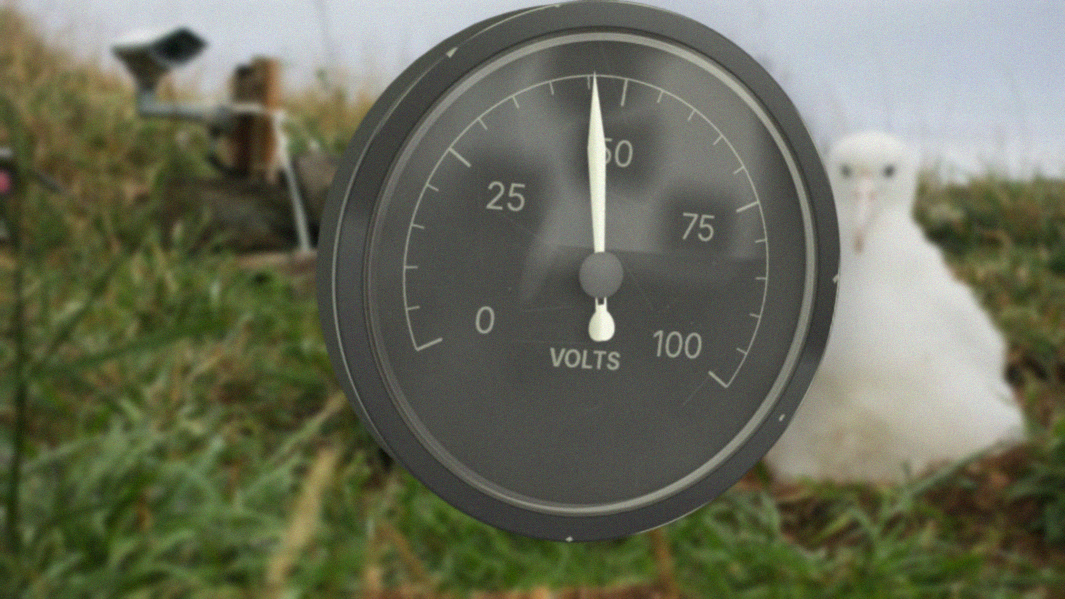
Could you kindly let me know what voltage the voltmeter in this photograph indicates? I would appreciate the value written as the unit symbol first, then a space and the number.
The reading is V 45
